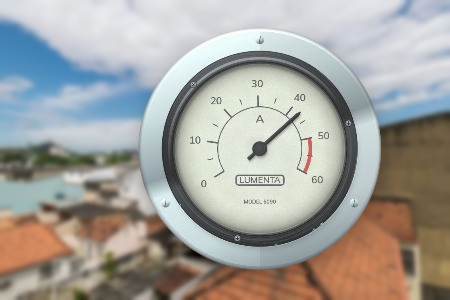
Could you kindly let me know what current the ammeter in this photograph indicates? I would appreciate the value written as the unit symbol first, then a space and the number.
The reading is A 42.5
